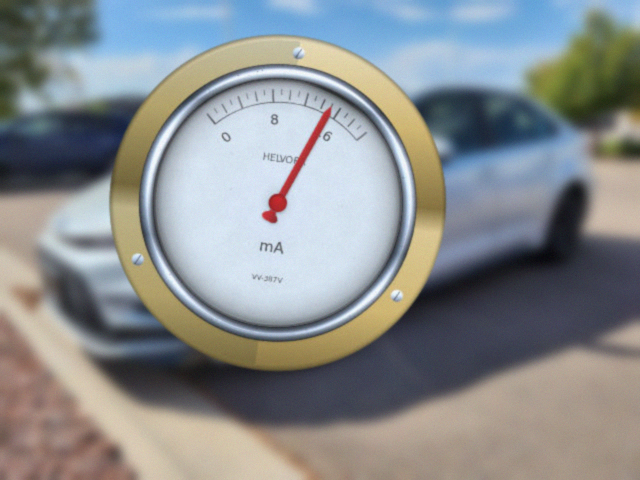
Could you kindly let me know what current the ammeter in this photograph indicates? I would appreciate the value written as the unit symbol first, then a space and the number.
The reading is mA 15
